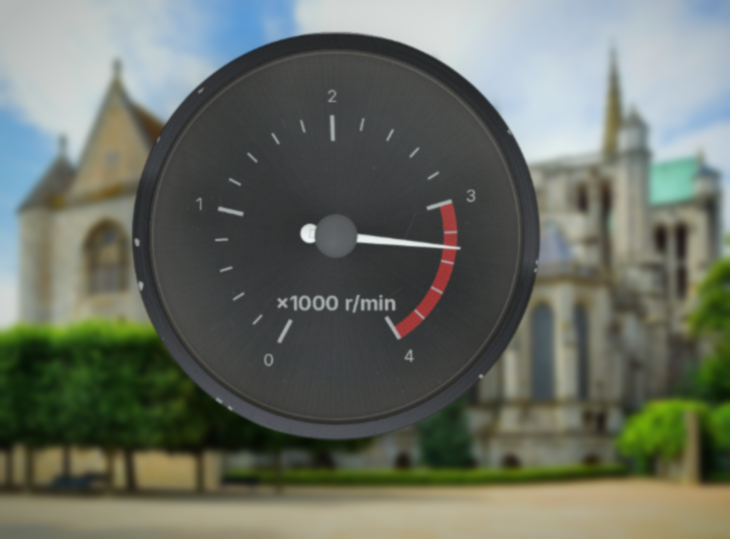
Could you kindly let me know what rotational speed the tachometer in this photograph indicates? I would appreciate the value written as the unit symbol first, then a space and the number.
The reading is rpm 3300
